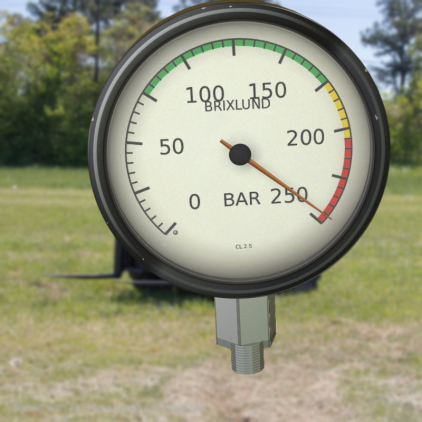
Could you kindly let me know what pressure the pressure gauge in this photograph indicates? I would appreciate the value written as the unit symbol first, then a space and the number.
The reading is bar 245
